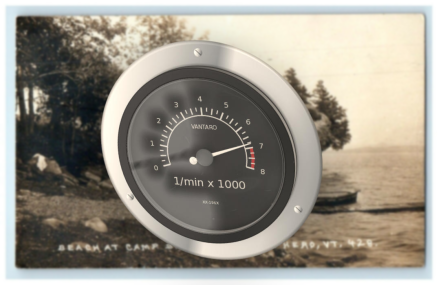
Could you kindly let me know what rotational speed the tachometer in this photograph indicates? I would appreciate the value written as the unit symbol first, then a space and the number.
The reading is rpm 6750
